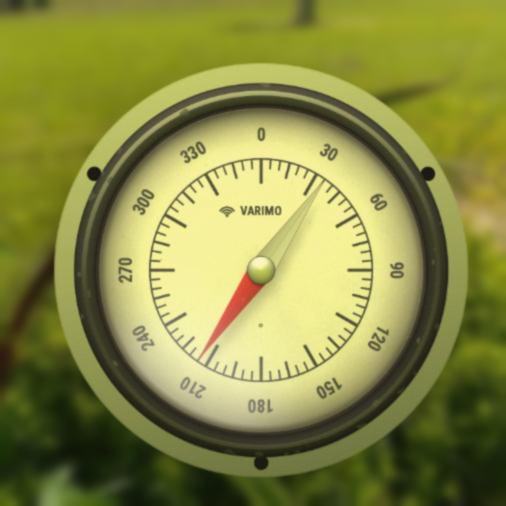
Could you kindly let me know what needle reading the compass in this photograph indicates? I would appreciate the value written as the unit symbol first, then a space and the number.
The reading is ° 215
